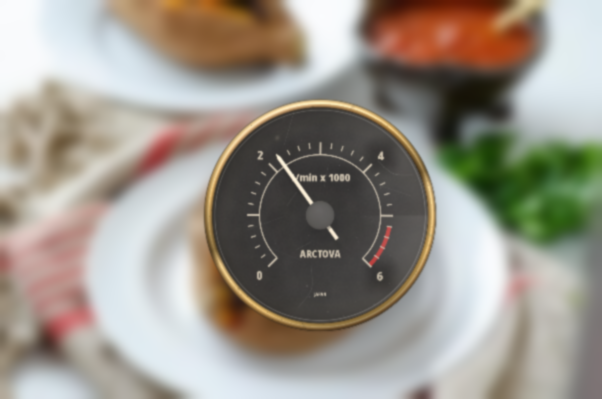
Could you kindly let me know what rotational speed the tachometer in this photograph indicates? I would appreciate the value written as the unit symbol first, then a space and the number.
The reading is rpm 2200
